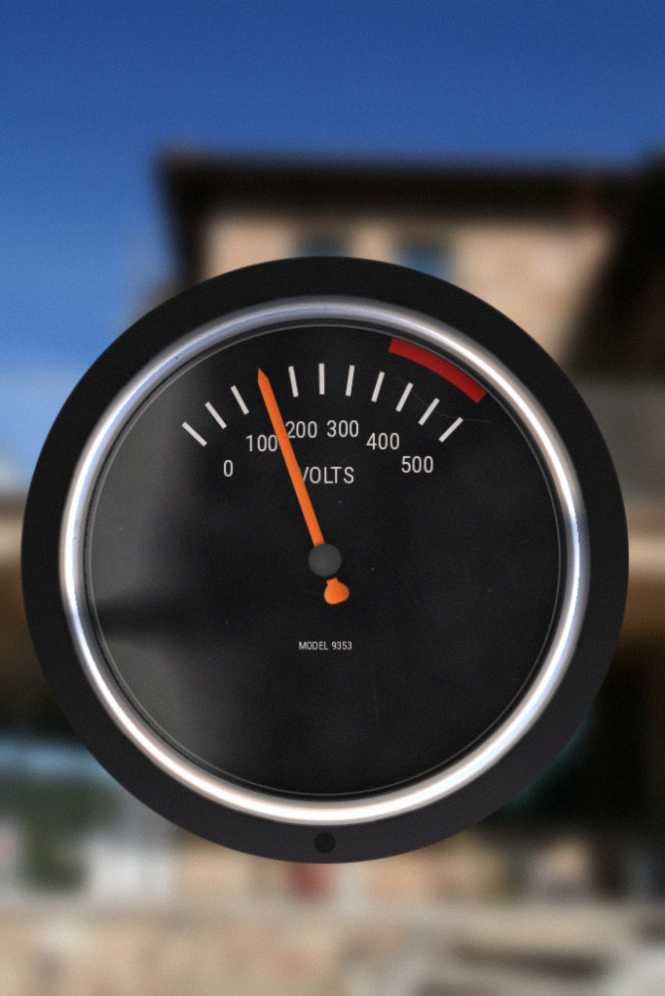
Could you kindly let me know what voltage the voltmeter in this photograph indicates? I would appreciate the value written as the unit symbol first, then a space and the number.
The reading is V 150
